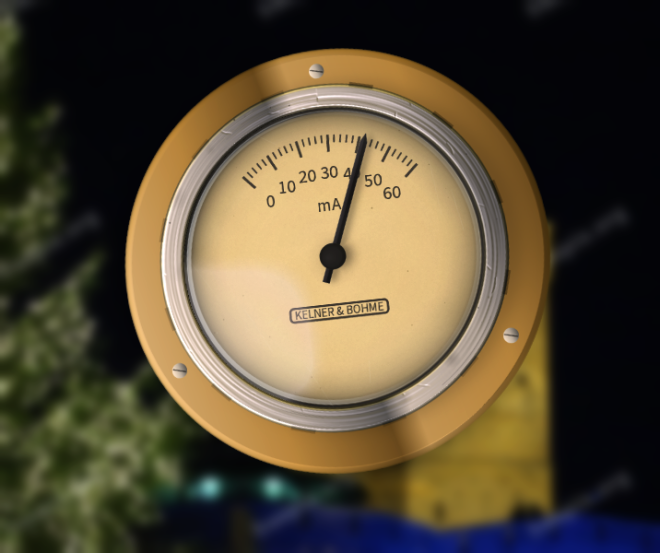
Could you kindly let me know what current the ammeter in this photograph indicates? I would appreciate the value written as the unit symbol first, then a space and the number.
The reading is mA 42
